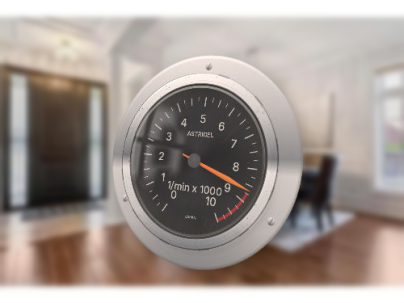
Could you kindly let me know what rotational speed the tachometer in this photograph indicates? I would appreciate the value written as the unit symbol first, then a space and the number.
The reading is rpm 8625
